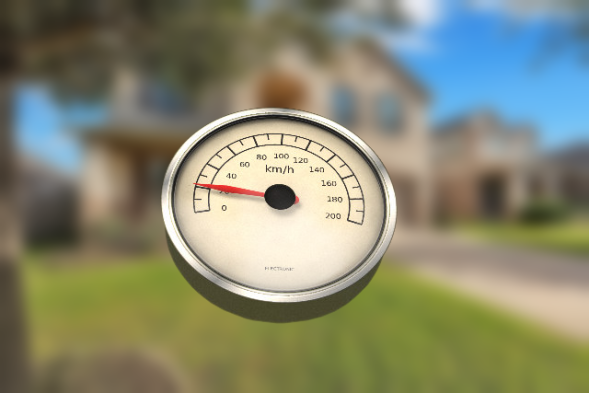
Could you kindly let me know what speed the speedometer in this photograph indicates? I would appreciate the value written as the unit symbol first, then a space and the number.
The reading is km/h 20
